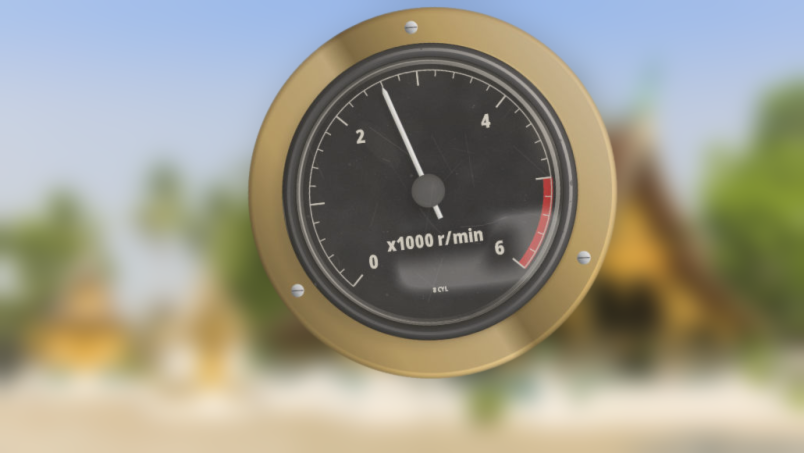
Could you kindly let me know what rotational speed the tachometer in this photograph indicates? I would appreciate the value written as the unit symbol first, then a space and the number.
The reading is rpm 2600
